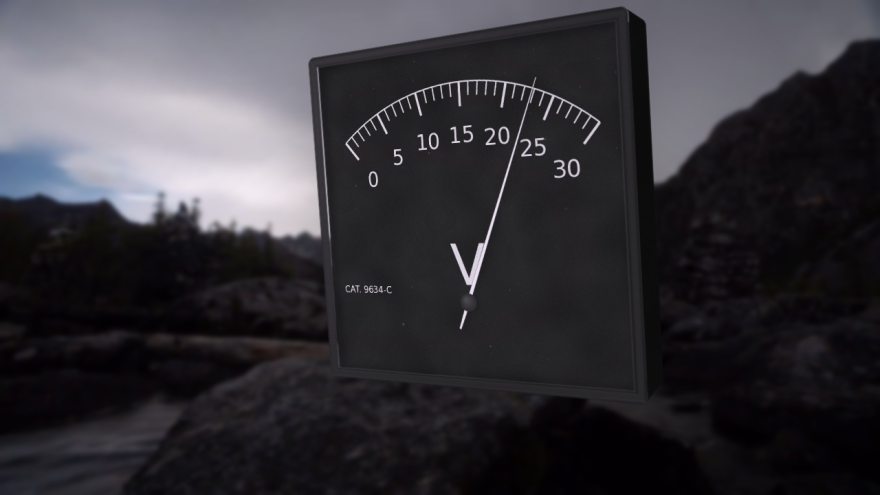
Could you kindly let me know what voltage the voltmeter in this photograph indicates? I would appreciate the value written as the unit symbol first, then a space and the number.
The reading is V 23
